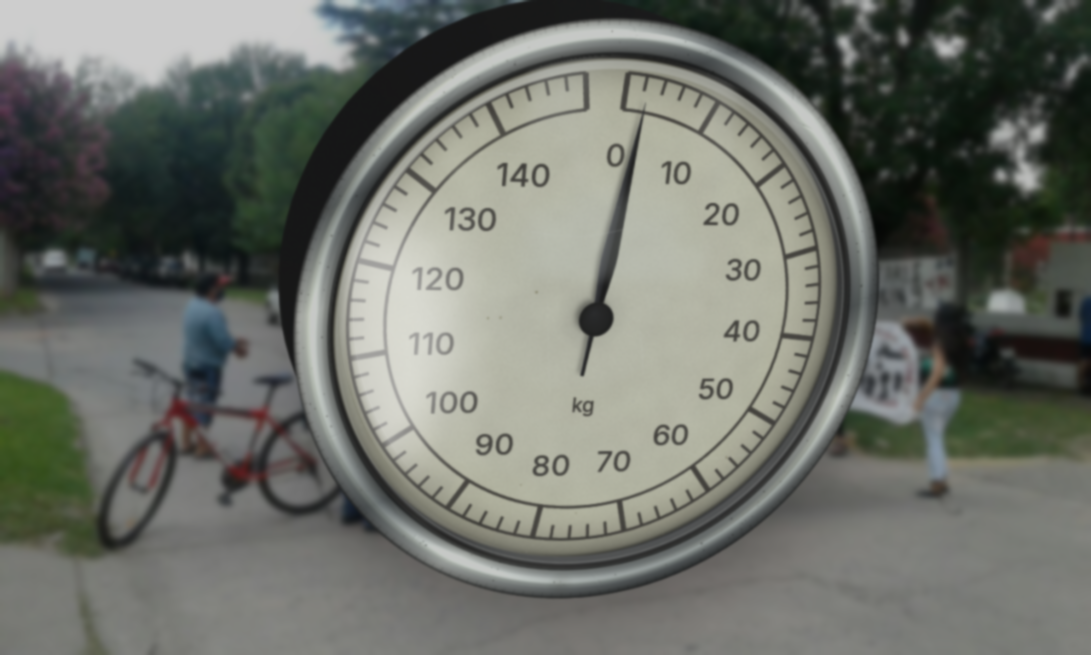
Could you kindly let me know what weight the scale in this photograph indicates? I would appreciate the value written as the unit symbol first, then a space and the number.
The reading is kg 2
